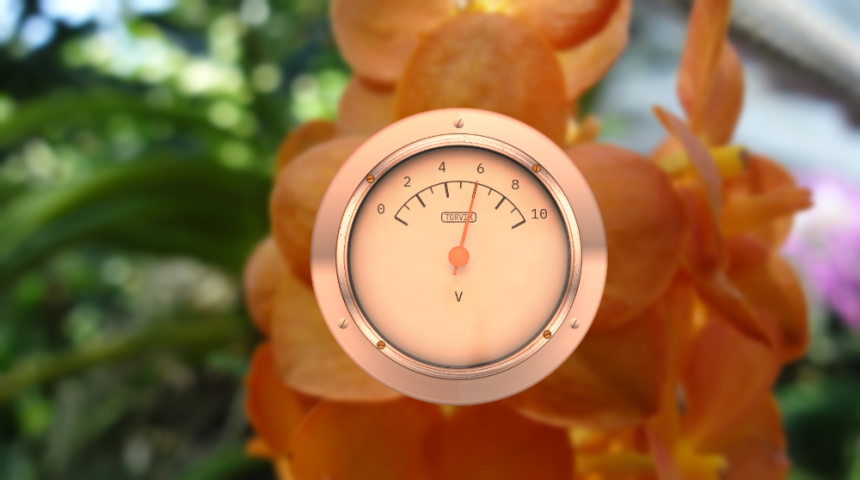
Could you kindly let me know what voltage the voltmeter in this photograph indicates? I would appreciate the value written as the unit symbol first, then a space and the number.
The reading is V 6
